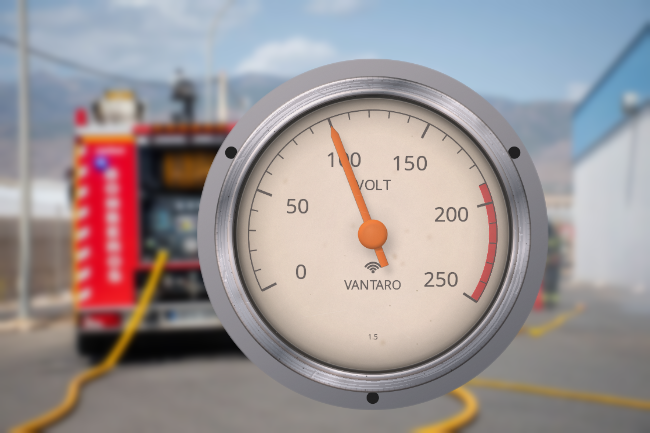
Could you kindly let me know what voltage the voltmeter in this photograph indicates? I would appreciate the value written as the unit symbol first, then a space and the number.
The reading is V 100
